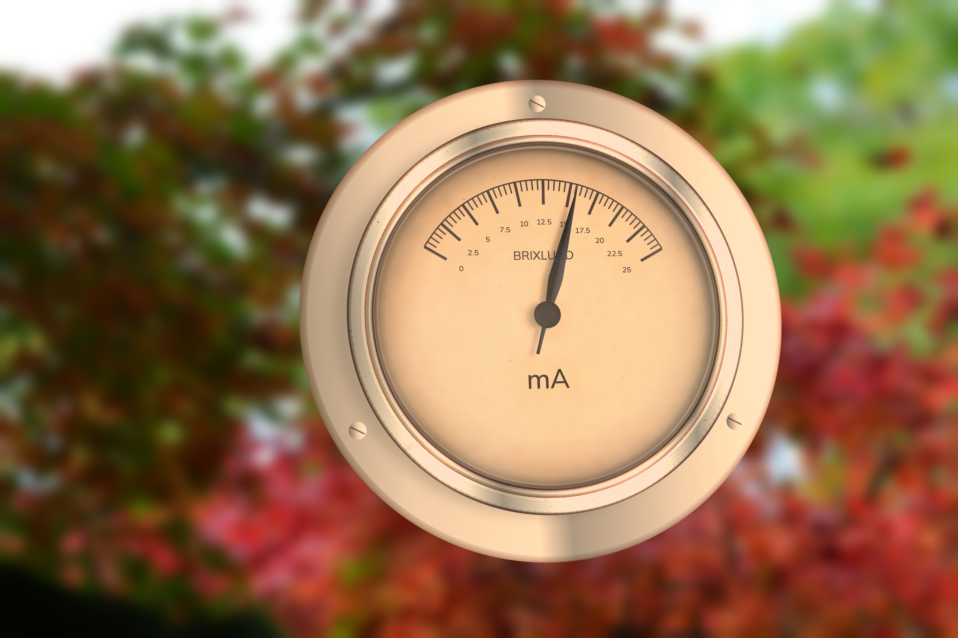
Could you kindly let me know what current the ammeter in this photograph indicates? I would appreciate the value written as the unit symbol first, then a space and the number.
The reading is mA 15.5
